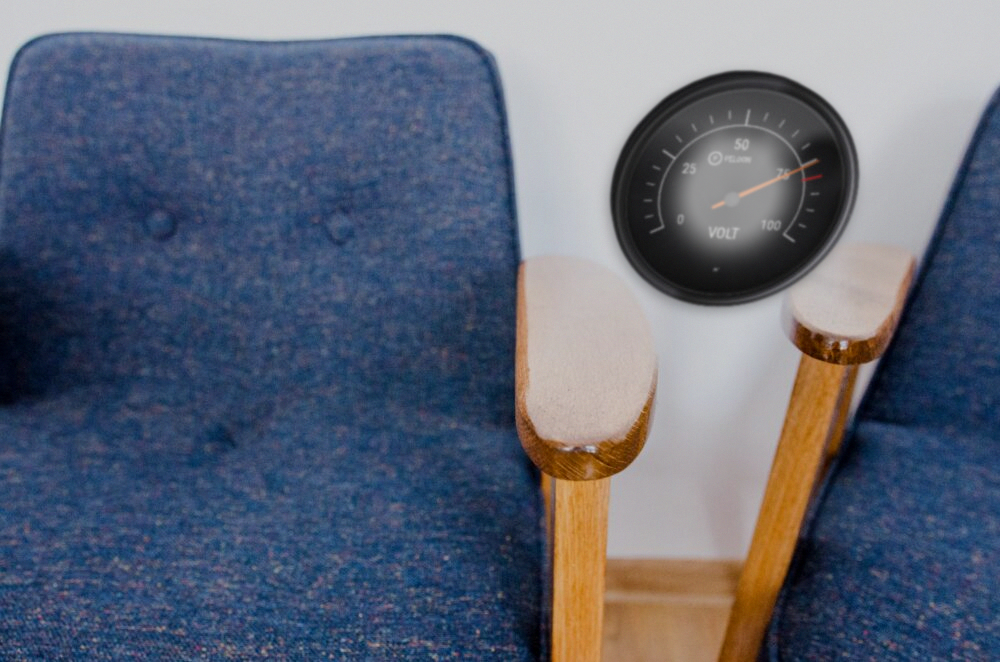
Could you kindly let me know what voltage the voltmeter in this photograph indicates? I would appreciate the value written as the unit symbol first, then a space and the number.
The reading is V 75
